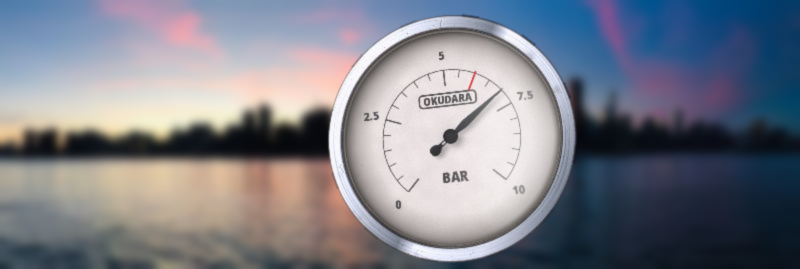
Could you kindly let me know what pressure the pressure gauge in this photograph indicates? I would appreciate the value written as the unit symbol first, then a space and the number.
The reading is bar 7
